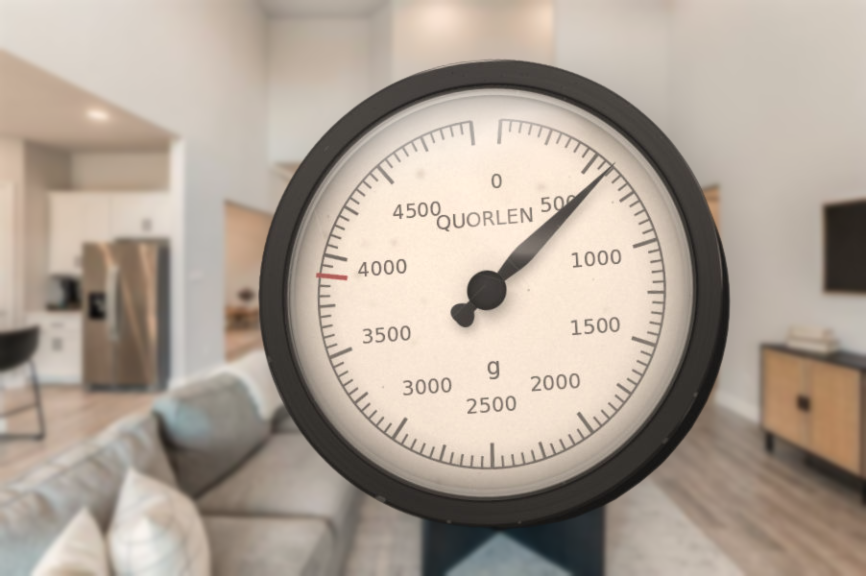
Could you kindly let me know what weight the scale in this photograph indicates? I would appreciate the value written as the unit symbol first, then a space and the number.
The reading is g 600
